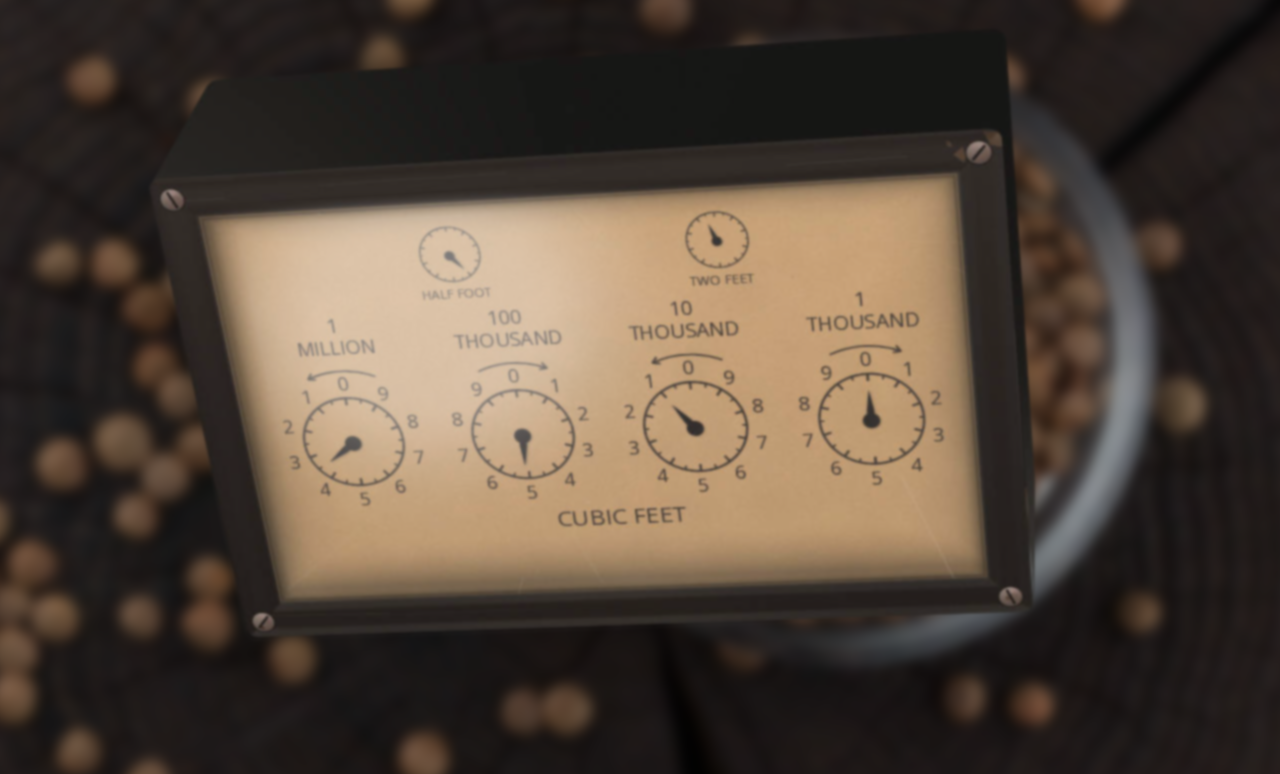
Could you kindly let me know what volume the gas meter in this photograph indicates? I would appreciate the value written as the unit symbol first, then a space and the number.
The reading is ft³ 351000
